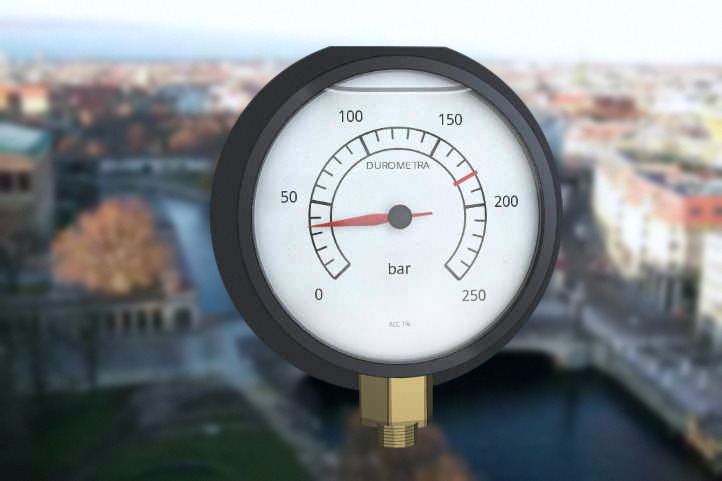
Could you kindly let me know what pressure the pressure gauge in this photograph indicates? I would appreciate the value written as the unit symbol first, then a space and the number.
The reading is bar 35
